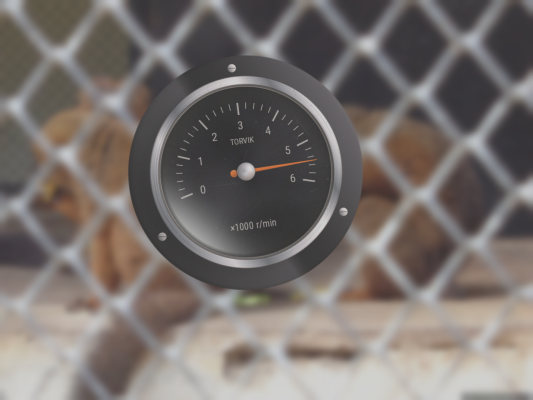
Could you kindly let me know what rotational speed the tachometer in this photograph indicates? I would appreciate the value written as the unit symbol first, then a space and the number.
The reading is rpm 5500
